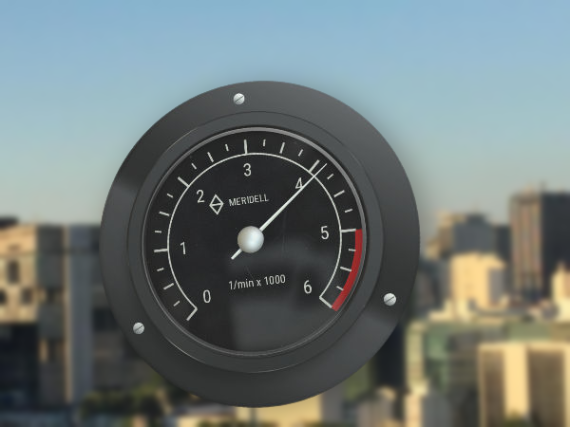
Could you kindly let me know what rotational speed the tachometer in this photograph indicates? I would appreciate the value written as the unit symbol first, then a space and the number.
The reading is rpm 4125
